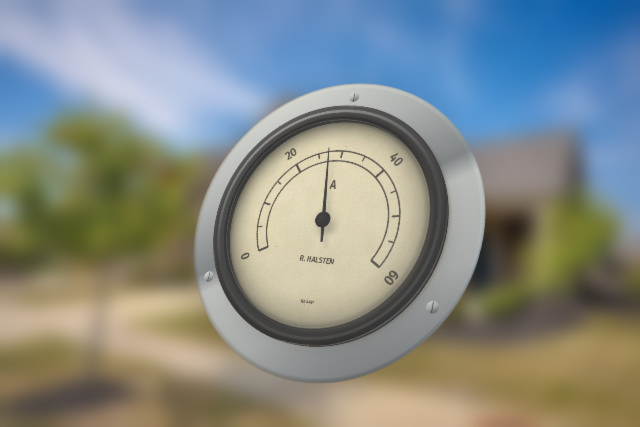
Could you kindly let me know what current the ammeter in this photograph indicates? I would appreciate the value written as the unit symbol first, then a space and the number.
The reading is A 27.5
